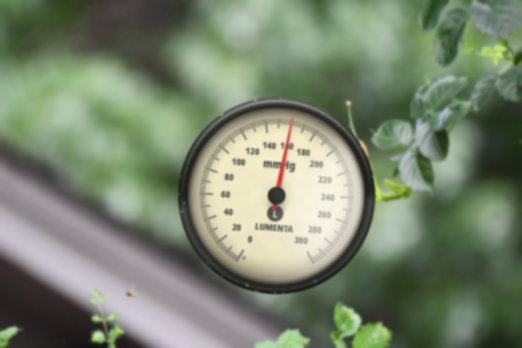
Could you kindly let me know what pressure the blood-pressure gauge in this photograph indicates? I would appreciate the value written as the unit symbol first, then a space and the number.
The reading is mmHg 160
